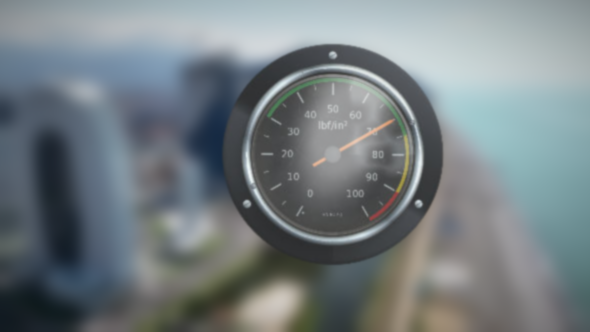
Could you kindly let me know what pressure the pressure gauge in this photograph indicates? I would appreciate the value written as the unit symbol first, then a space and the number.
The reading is psi 70
